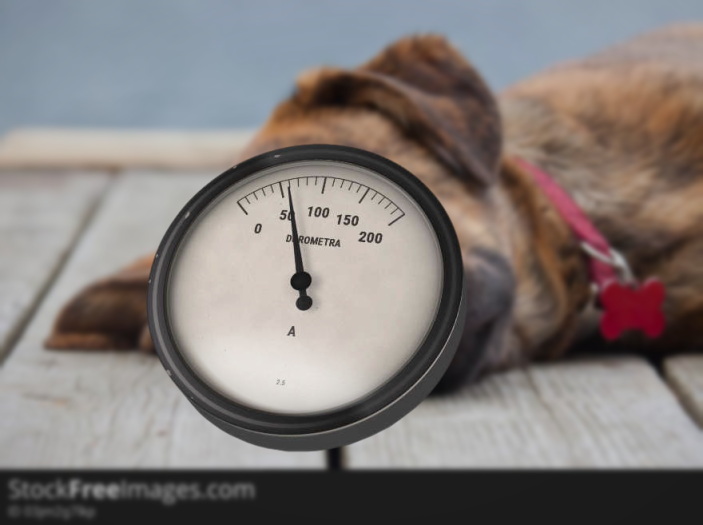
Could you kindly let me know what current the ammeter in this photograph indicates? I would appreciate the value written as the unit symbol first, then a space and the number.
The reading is A 60
